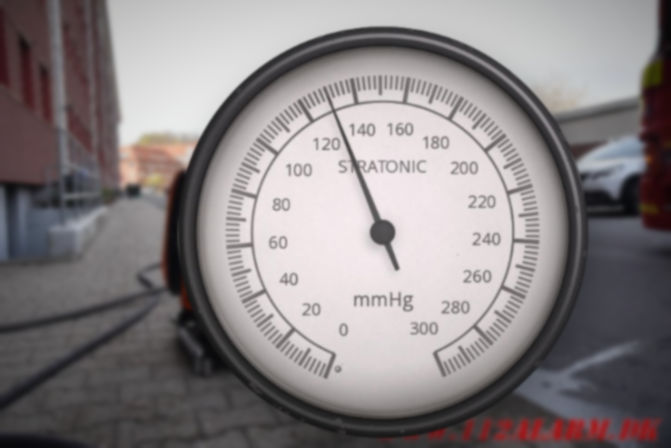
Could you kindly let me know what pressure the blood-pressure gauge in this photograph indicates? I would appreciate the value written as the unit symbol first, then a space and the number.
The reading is mmHg 130
